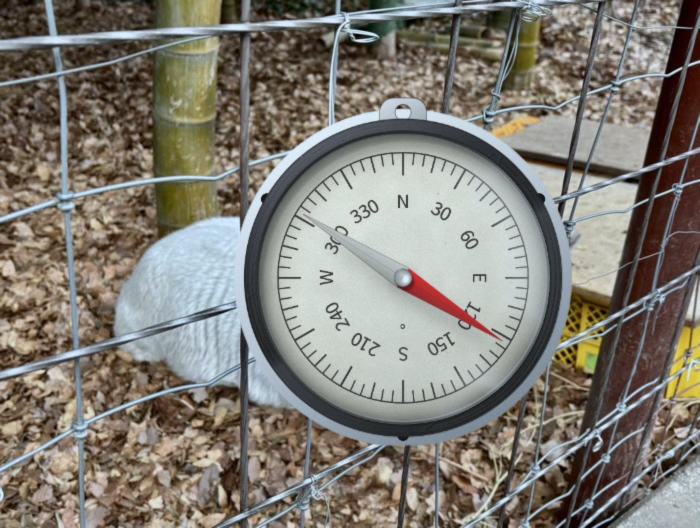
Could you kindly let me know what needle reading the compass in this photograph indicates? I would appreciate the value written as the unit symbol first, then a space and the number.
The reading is ° 122.5
